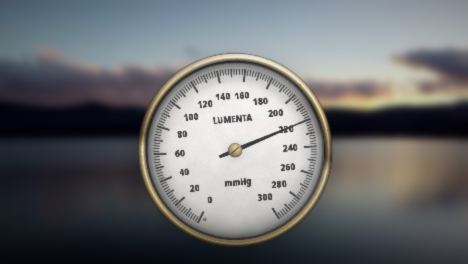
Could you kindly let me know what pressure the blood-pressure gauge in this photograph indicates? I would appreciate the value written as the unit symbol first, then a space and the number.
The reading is mmHg 220
